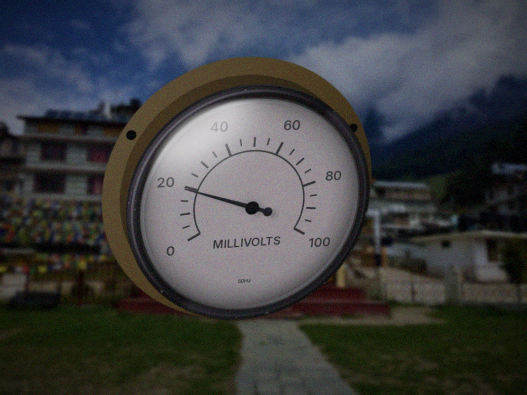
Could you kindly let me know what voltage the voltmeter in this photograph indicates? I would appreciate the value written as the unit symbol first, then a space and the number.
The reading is mV 20
